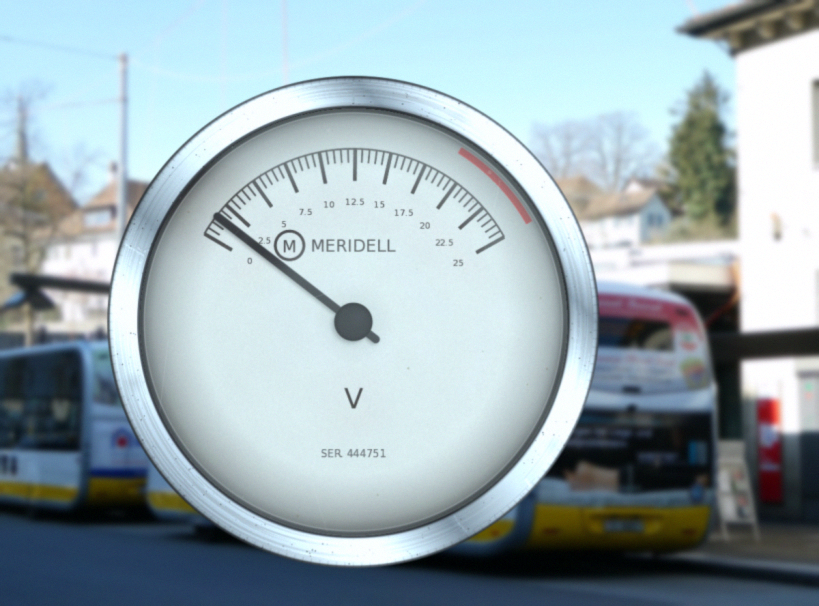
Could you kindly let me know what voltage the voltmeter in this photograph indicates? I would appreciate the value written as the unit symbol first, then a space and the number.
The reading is V 1.5
